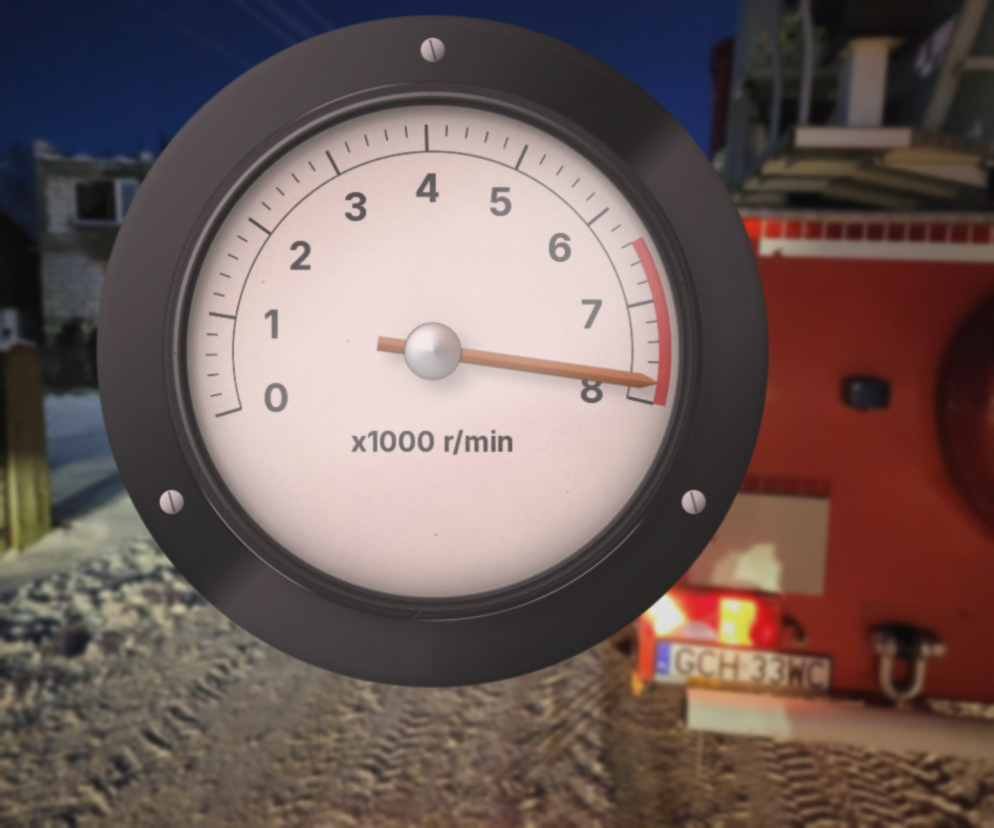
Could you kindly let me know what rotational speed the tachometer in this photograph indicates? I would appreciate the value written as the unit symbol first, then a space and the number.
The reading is rpm 7800
